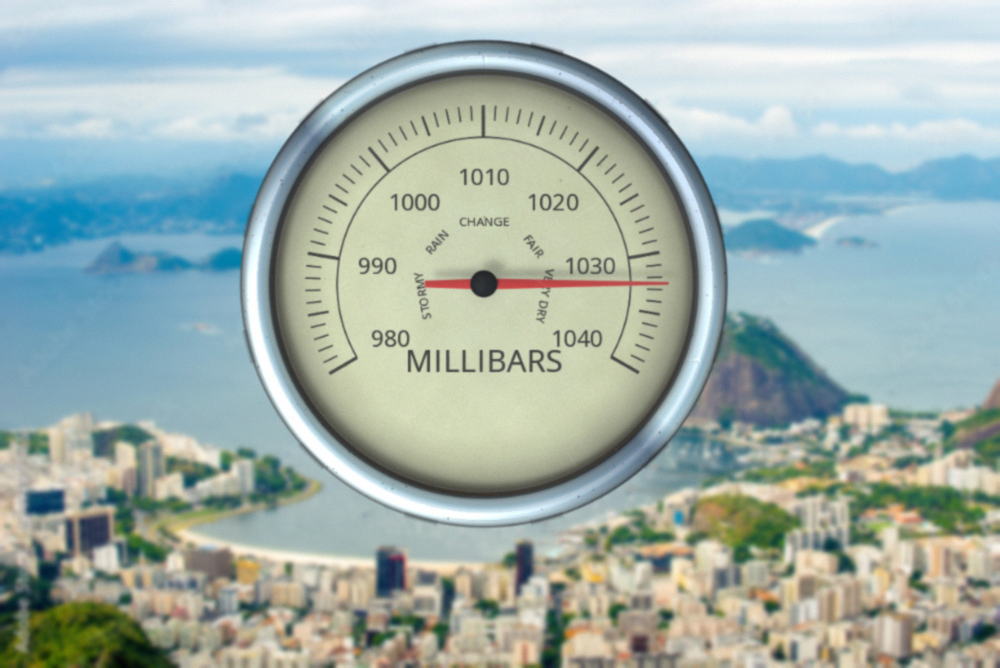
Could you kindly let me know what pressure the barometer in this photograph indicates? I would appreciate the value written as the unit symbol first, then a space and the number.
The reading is mbar 1032.5
